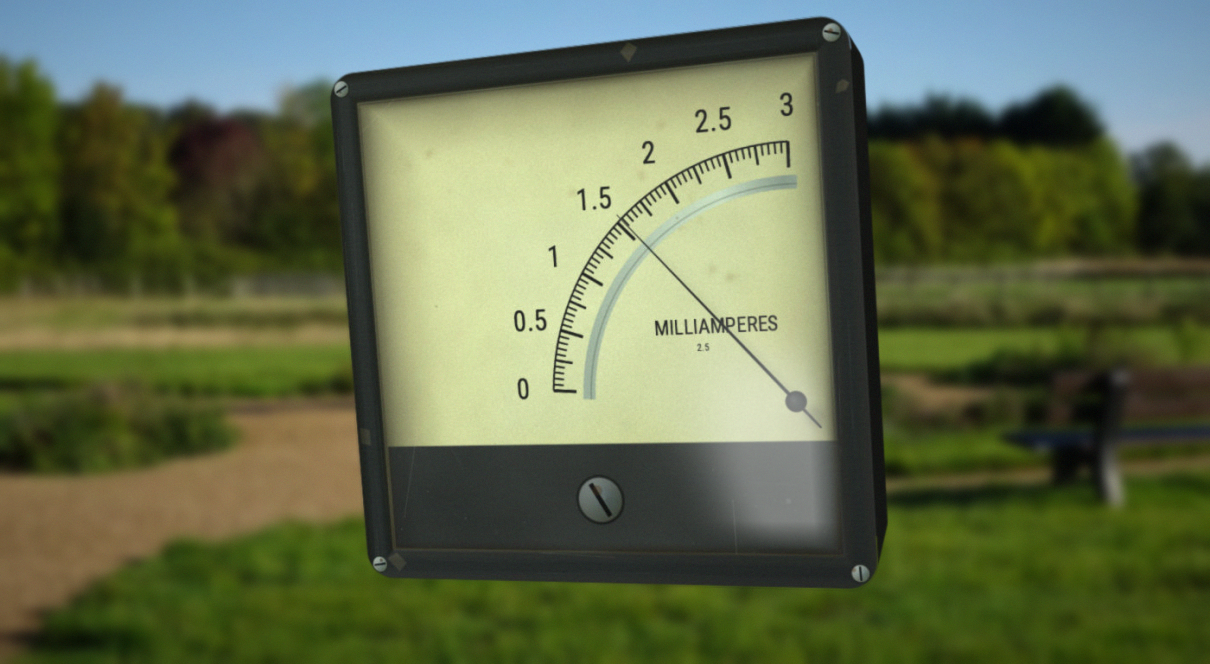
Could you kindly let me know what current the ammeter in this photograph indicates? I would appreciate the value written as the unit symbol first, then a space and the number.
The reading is mA 1.55
